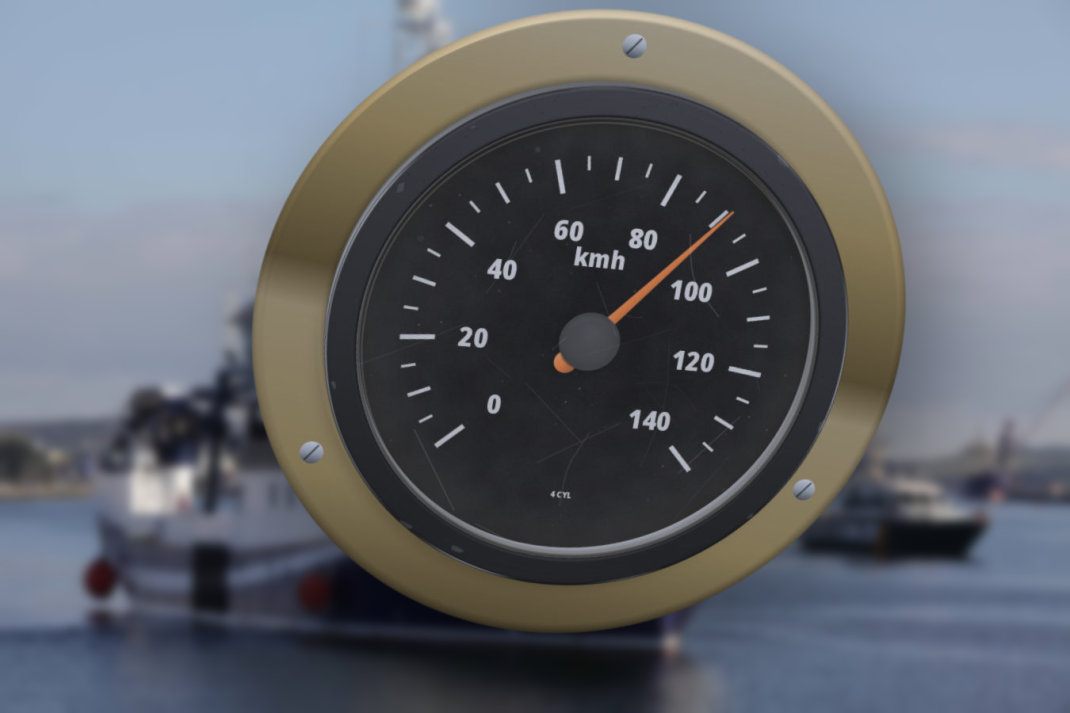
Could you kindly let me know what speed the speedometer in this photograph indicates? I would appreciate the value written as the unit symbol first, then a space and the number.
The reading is km/h 90
